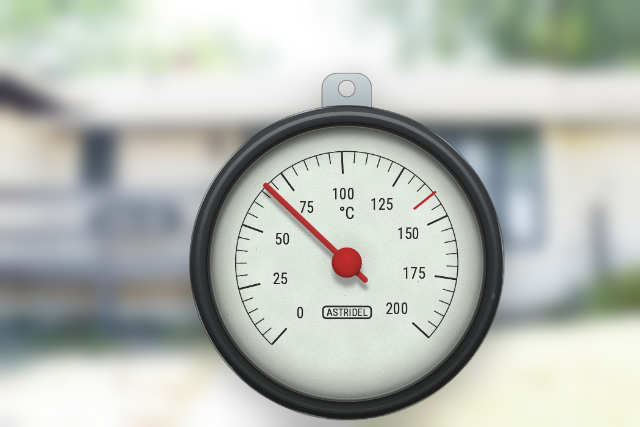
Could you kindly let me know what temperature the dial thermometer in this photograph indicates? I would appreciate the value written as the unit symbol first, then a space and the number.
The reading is °C 67.5
